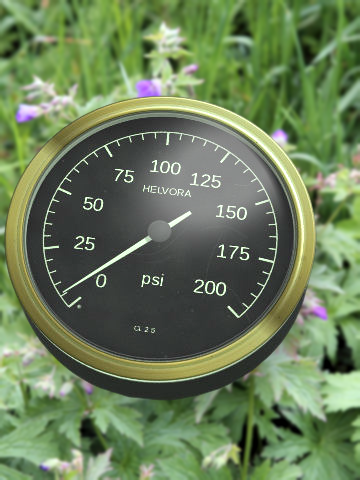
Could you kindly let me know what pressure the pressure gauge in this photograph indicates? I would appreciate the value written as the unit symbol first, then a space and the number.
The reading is psi 5
